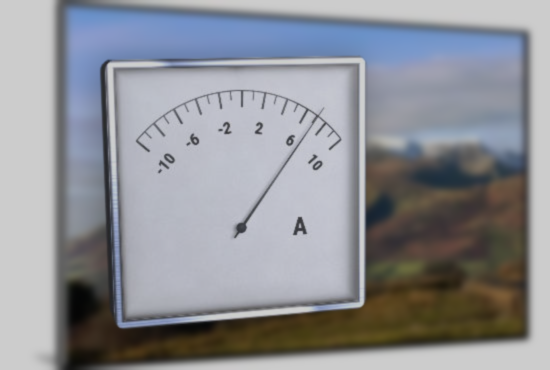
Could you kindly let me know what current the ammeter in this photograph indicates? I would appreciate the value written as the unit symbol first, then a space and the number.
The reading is A 7
